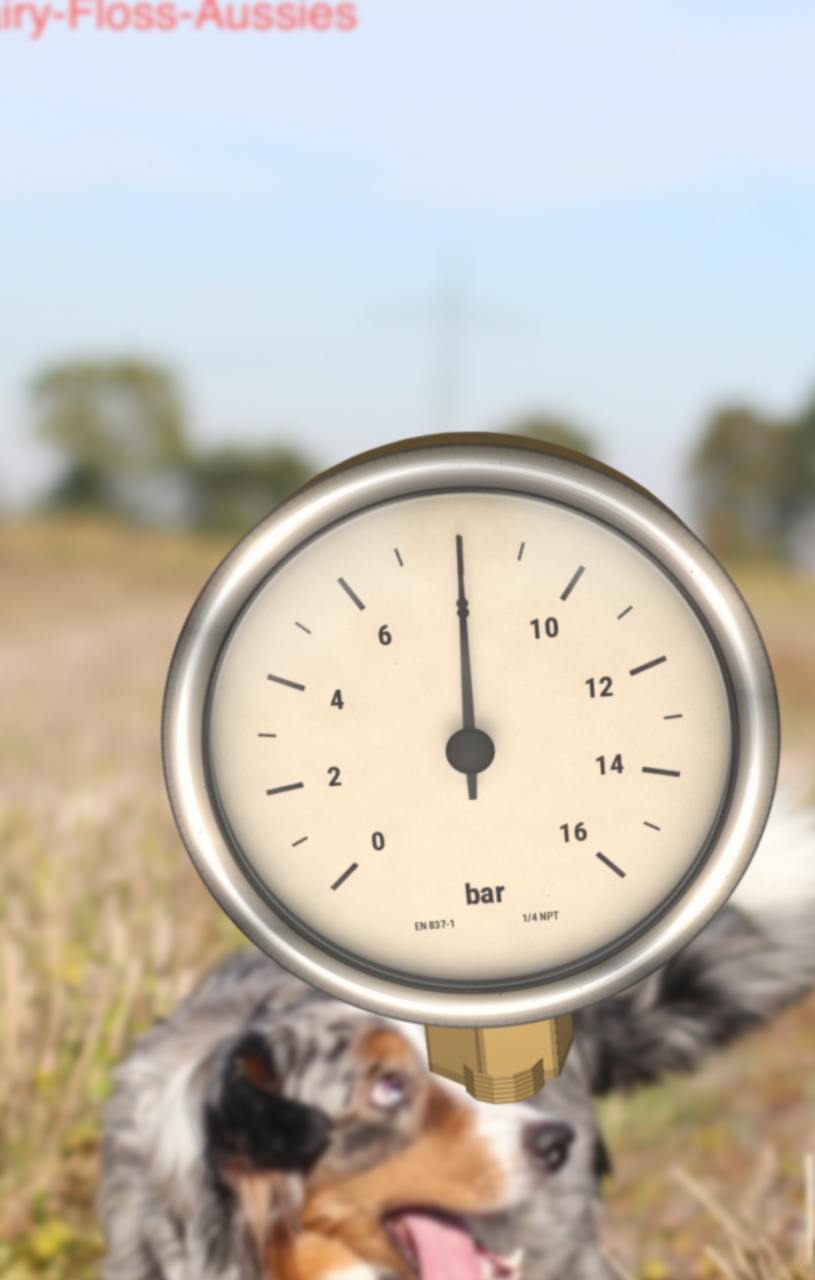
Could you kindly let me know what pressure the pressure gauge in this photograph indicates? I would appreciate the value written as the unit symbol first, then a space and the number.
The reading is bar 8
